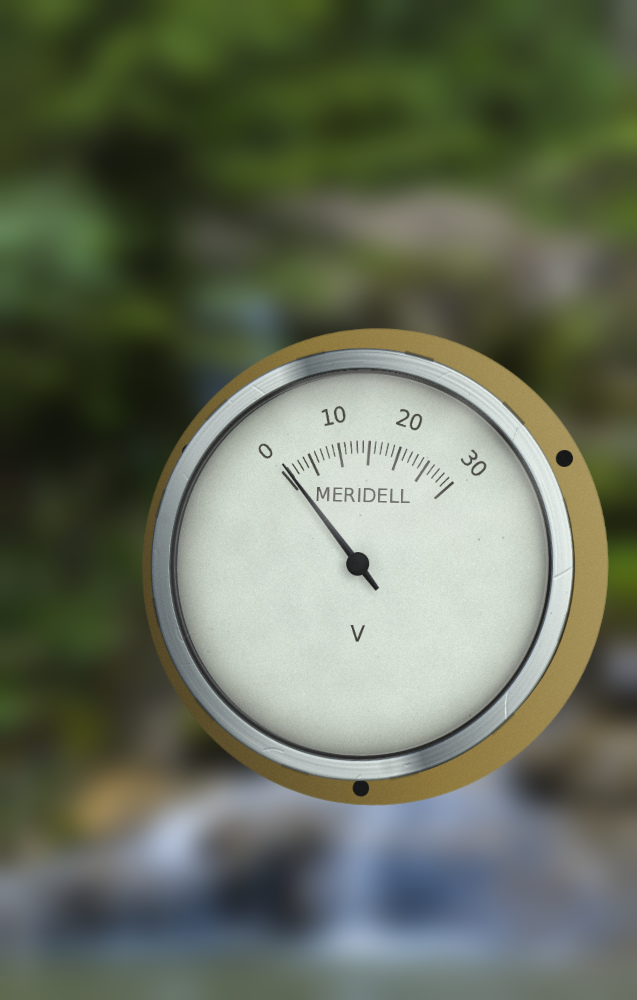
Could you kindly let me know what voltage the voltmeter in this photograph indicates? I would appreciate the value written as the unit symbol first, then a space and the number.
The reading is V 1
